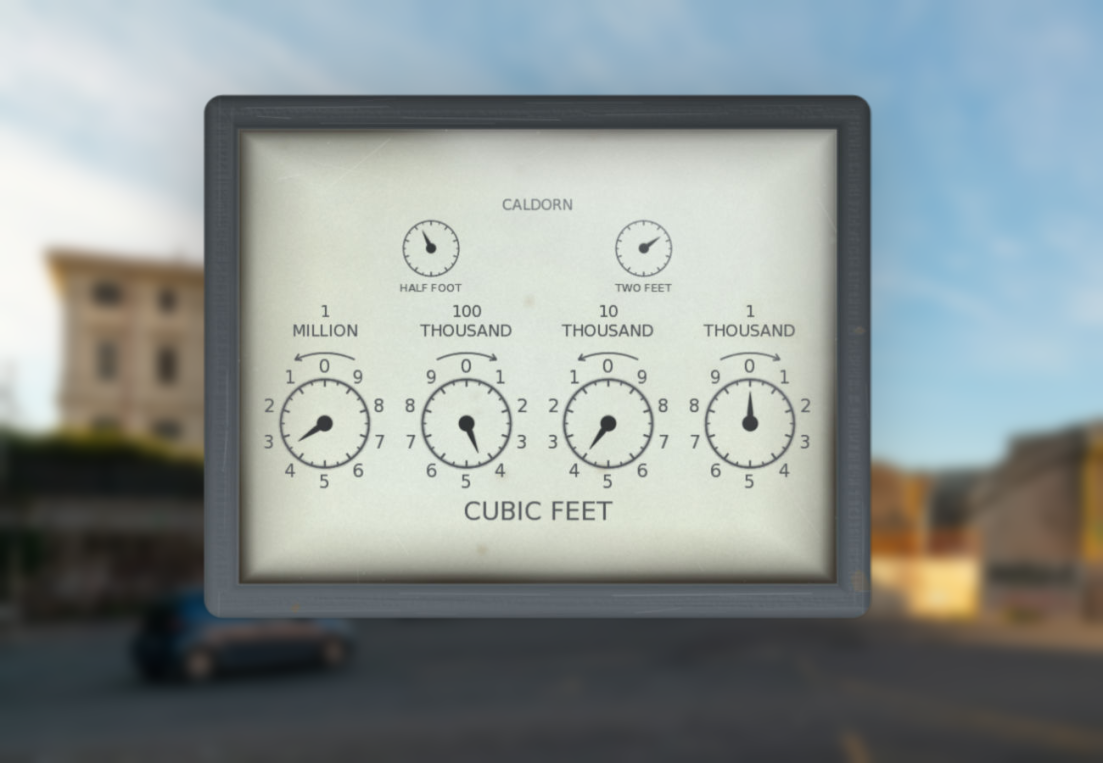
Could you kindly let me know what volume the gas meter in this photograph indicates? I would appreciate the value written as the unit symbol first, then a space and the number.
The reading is ft³ 344000
